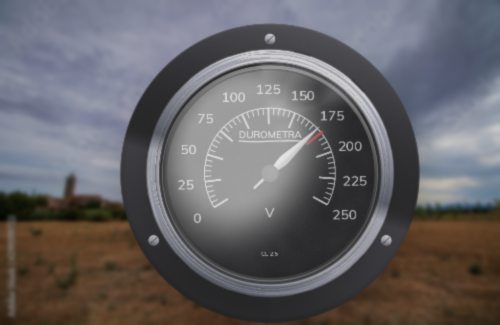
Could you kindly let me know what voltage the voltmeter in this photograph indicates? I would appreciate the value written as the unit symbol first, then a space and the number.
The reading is V 175
